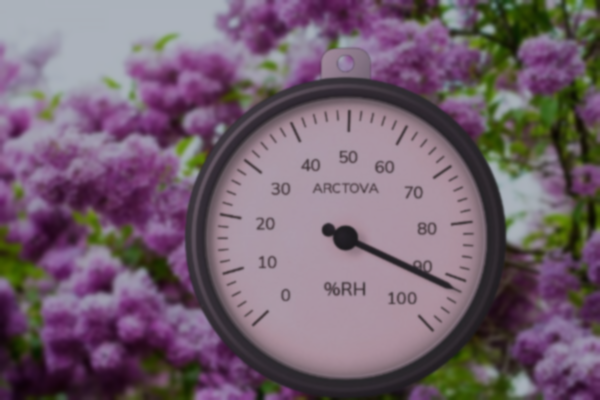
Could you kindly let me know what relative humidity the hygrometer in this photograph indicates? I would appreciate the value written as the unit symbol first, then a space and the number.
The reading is % 92
